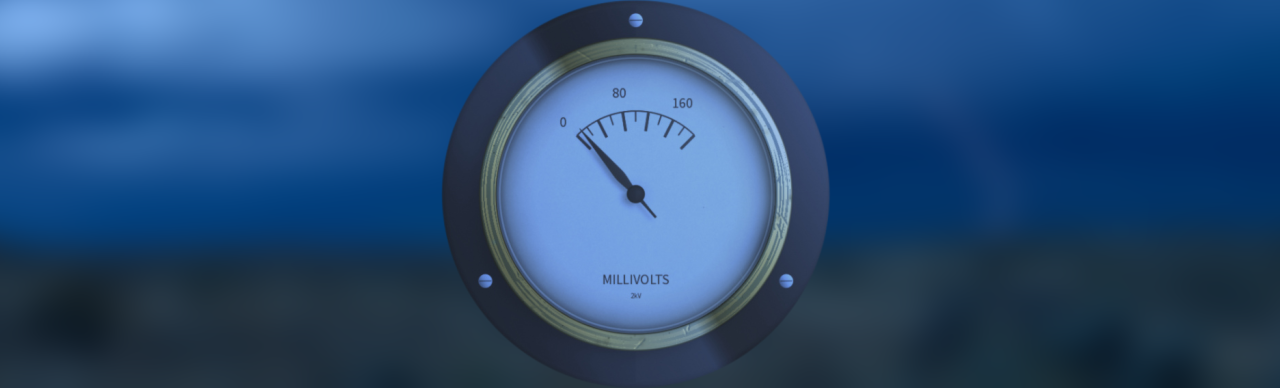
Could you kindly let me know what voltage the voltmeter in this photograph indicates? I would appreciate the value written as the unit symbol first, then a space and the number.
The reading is mV 10
